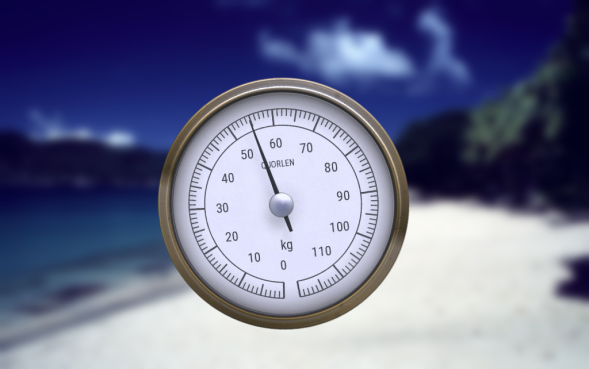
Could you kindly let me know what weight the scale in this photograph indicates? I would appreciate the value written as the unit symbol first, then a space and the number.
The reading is kg 55
